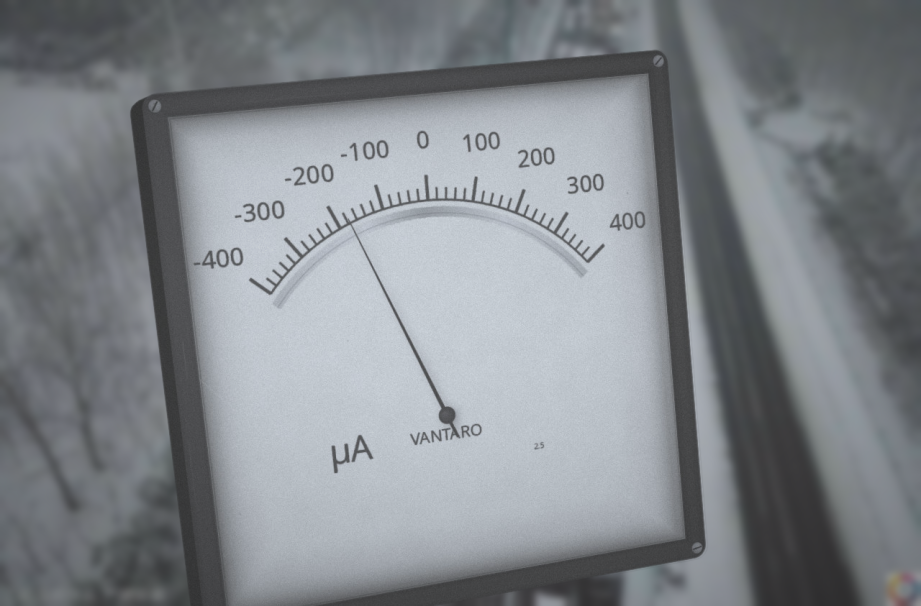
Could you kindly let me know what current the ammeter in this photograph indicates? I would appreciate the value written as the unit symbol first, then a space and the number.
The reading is µA -180
